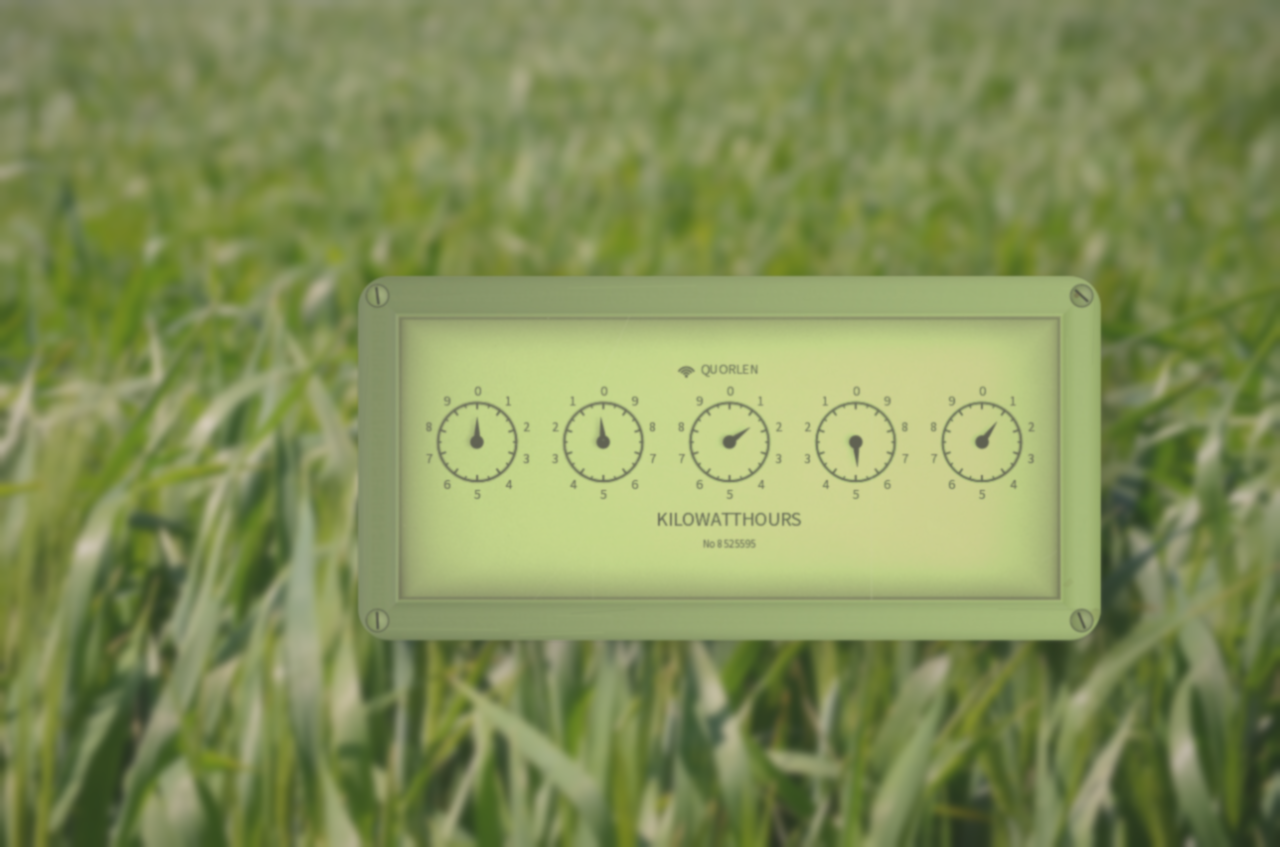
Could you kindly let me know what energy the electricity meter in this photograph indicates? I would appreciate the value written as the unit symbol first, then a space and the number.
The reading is kWh 151
